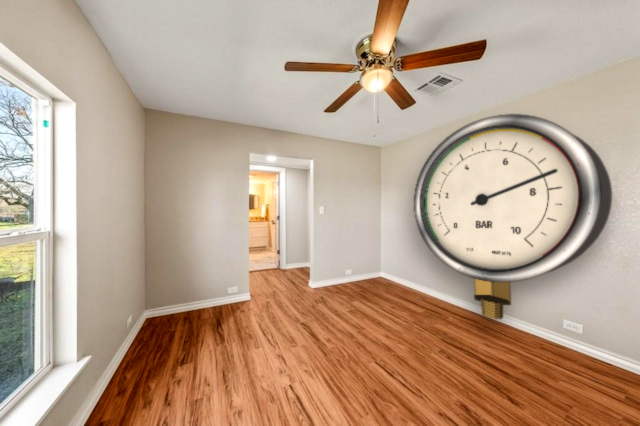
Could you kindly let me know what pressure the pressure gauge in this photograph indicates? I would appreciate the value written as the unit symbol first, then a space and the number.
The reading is bar 7.5
